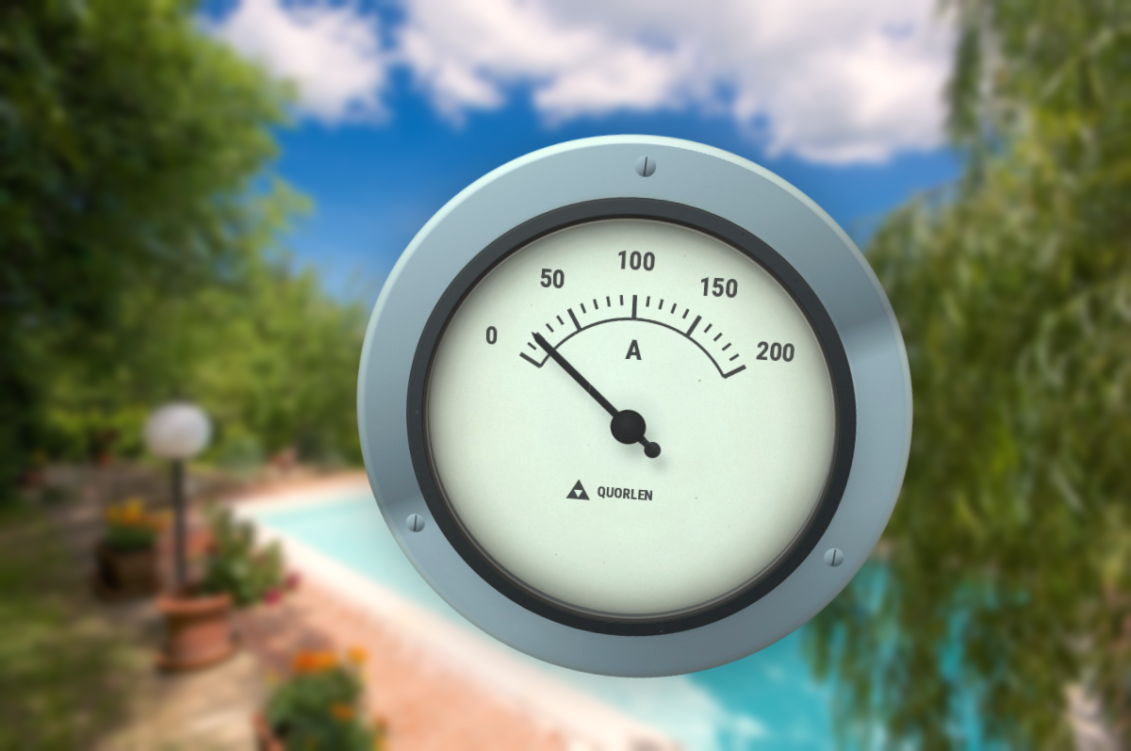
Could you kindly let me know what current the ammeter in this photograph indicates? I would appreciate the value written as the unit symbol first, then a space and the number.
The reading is A 20
